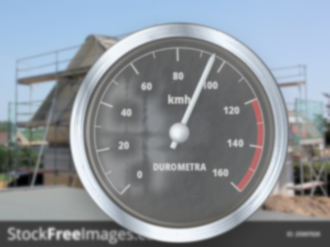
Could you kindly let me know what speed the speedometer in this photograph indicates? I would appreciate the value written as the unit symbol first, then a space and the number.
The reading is km/h 95
